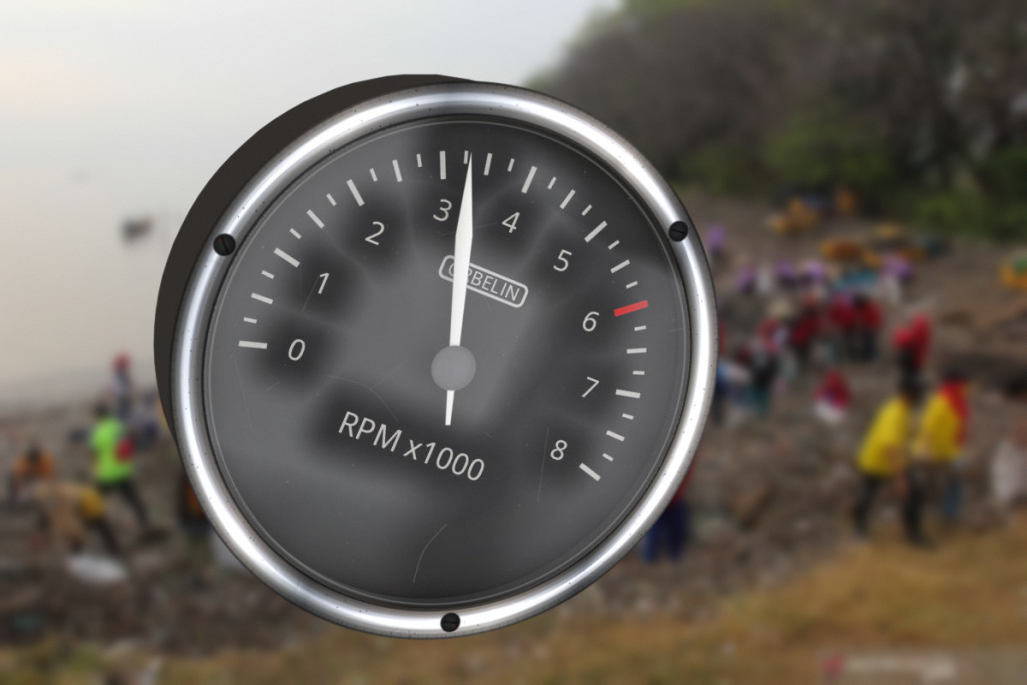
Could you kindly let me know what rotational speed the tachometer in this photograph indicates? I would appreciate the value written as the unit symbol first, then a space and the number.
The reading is rpm 3250
